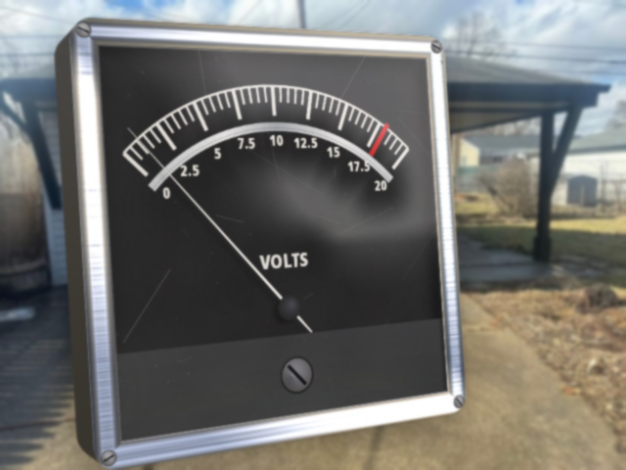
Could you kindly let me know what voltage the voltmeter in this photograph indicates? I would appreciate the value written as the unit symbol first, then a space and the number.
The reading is V 1
